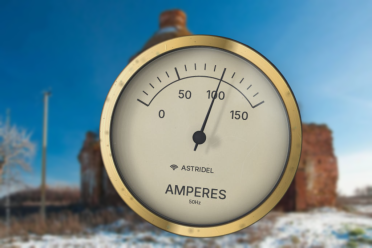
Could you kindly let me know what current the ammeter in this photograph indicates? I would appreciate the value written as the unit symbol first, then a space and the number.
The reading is A 100
